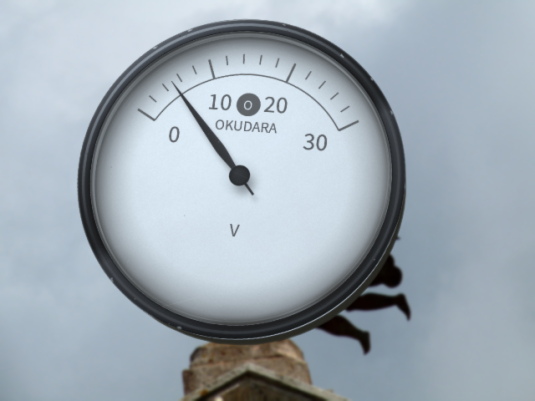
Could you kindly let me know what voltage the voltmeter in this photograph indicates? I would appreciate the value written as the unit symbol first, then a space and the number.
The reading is V 5
